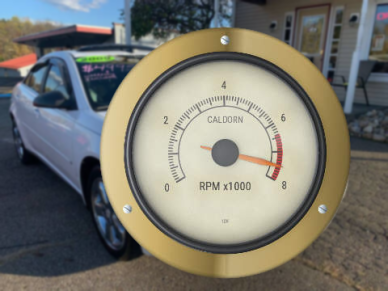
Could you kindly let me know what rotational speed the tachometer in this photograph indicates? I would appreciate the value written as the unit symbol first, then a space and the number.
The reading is rpm 7500
